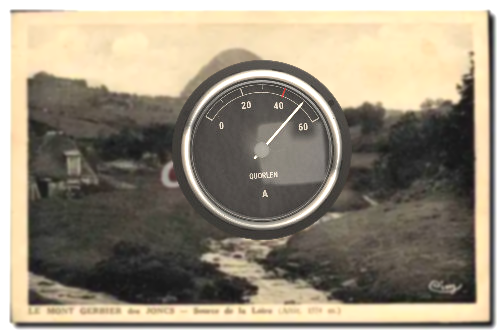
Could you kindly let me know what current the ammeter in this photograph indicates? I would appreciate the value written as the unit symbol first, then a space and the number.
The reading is A 50
